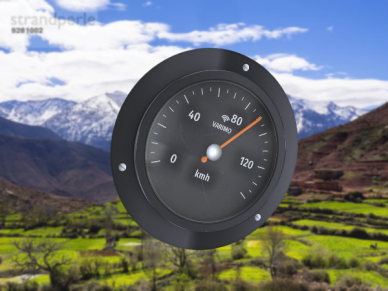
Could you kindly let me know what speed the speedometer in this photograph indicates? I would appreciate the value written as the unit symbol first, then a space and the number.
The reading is km/h 90
